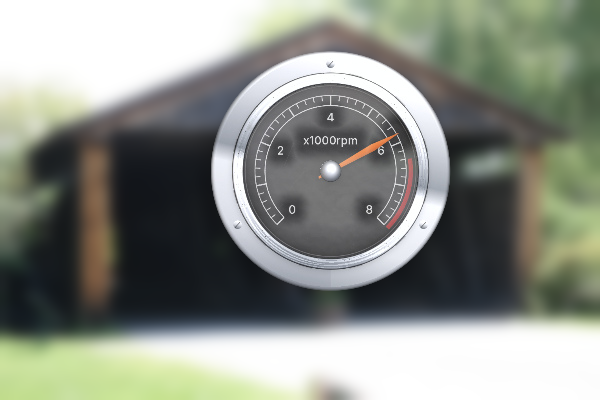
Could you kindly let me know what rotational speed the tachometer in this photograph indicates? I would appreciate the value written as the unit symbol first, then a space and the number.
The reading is rpm 5800
